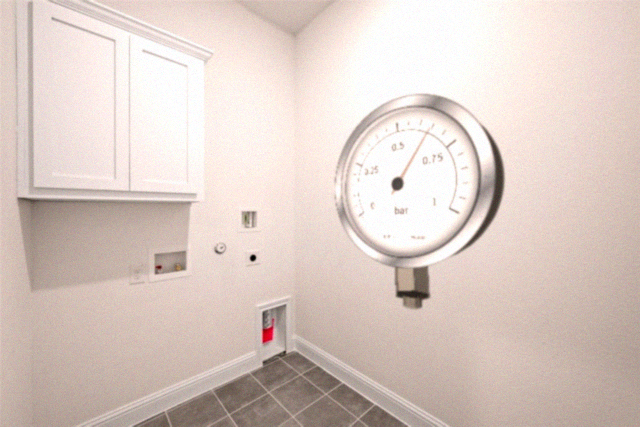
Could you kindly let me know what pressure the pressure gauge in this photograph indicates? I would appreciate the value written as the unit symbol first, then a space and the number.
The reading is bar 0.65
